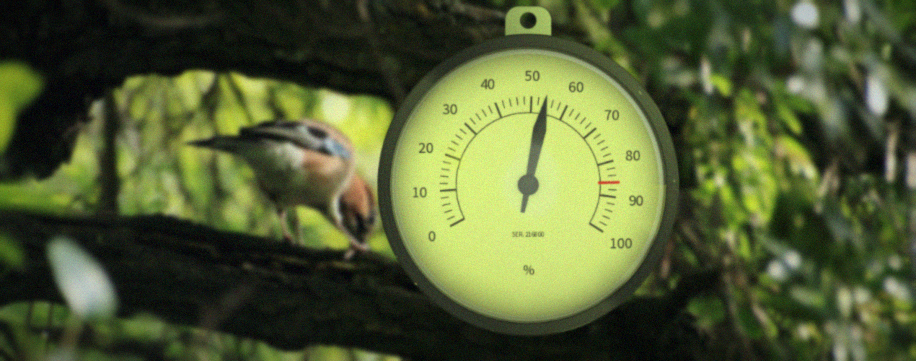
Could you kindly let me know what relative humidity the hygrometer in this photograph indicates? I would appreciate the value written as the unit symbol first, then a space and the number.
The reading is % 54
